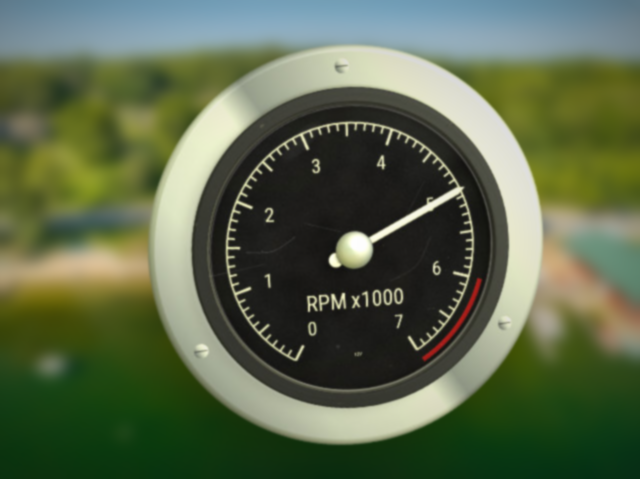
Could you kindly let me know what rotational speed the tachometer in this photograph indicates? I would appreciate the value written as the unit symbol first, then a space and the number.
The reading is rpm 5000
